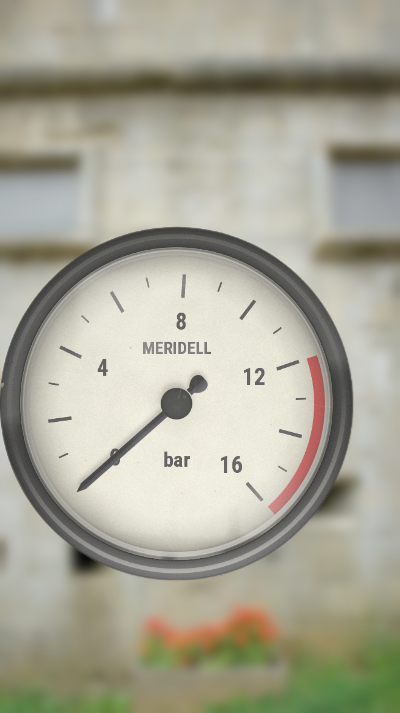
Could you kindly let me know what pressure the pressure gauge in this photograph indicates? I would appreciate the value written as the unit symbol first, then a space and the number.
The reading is bar 0
